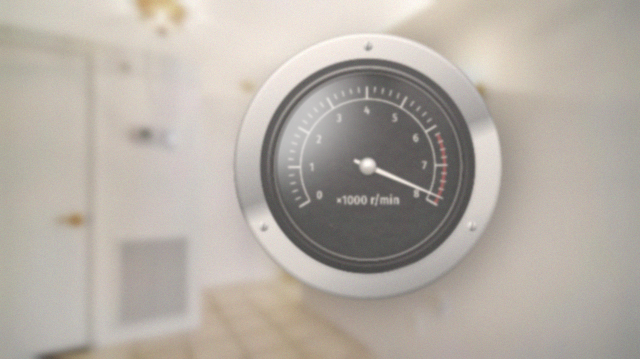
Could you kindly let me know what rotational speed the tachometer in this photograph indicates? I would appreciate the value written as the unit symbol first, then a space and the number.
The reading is rpm 7800
